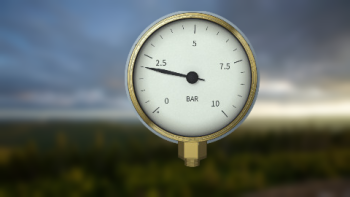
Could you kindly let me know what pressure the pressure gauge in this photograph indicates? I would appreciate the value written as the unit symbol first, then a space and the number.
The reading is bar 2
